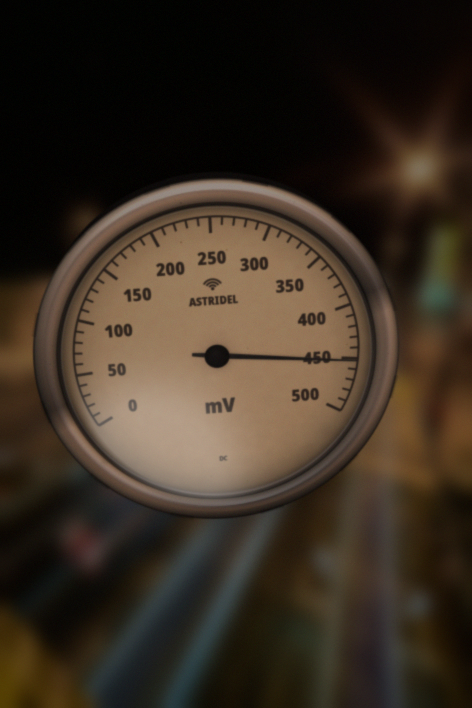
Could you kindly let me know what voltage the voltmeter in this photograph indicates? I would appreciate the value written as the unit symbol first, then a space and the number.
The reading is mV 450
